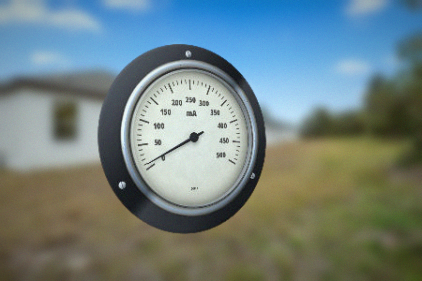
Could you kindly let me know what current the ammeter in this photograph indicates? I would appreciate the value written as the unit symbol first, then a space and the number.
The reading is mA 10
